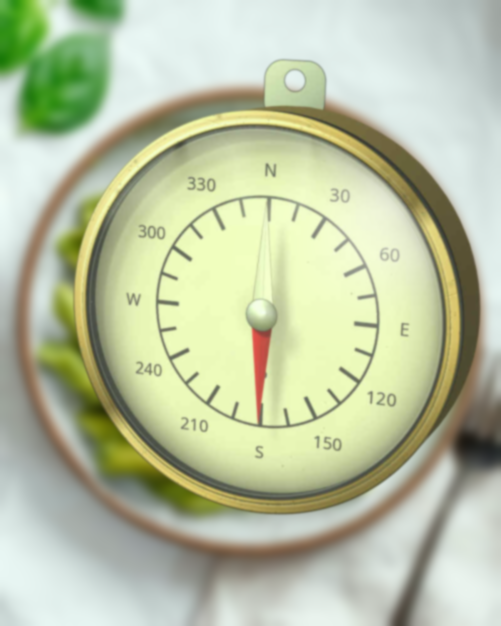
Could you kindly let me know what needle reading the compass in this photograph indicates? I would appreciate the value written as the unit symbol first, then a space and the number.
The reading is ° 180
